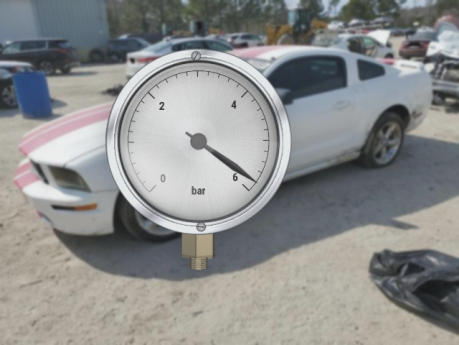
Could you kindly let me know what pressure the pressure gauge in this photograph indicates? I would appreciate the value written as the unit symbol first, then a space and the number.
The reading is bar 5.8
